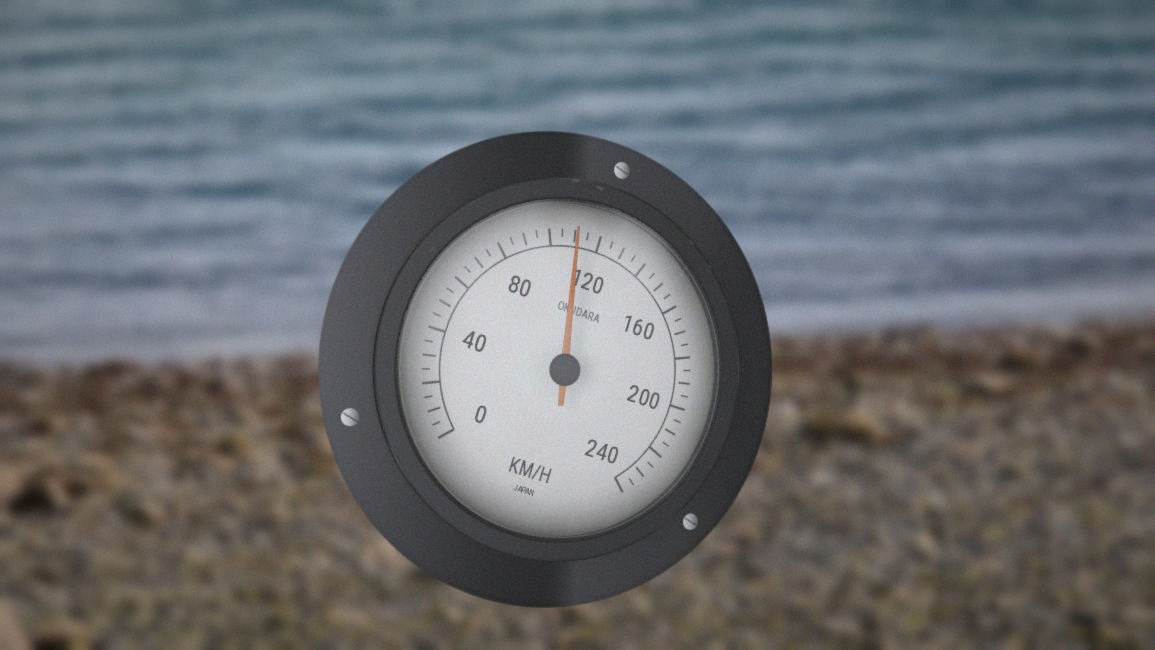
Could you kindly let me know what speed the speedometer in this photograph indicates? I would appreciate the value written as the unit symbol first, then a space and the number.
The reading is km/h 110
